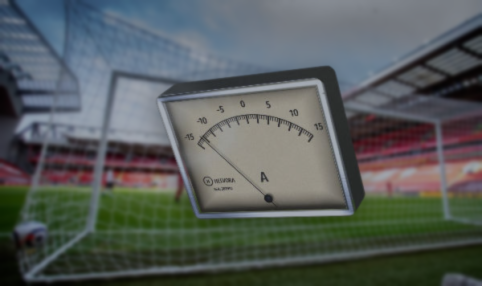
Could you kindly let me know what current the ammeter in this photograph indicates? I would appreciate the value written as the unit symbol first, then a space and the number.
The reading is A -12.5
